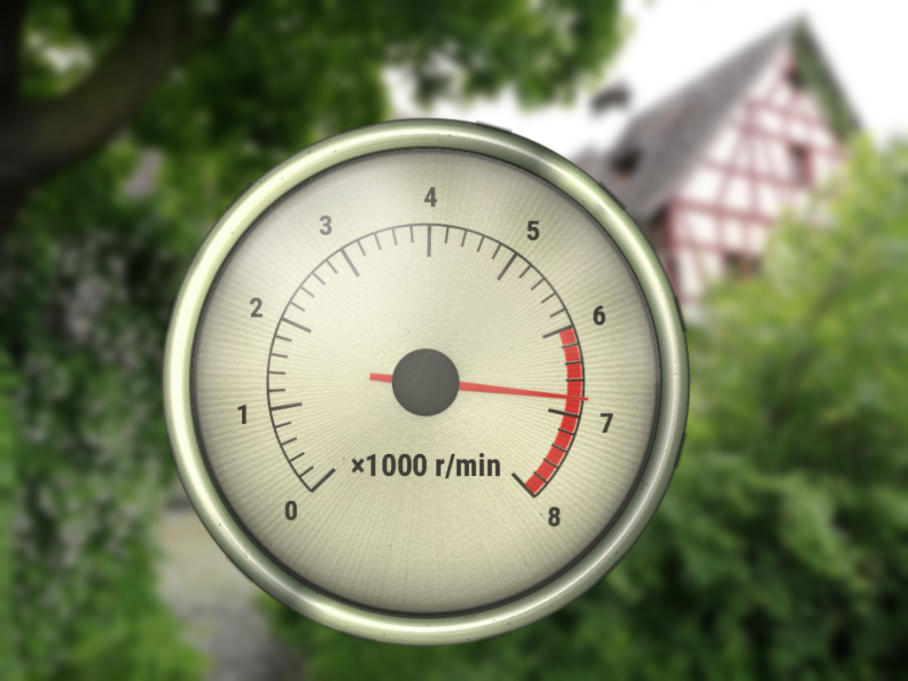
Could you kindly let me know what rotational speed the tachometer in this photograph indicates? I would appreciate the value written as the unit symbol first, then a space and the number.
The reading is rpm 6800
